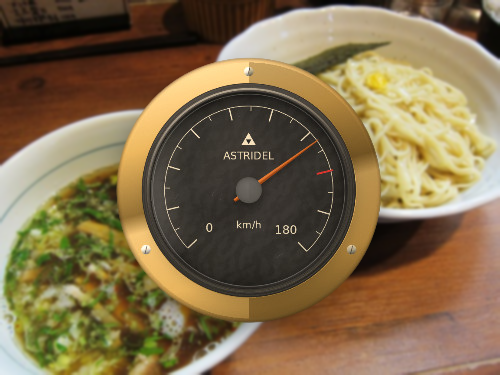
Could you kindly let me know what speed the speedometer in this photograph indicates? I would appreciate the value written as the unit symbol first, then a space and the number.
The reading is km/h 125
